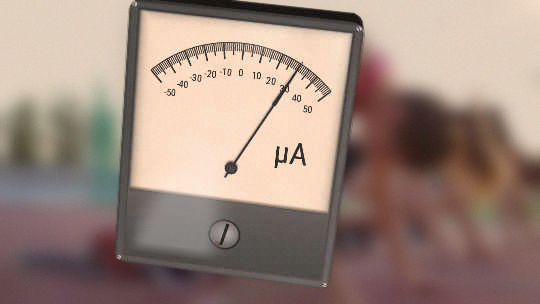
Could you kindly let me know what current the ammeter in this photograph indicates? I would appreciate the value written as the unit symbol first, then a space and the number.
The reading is µA 30
